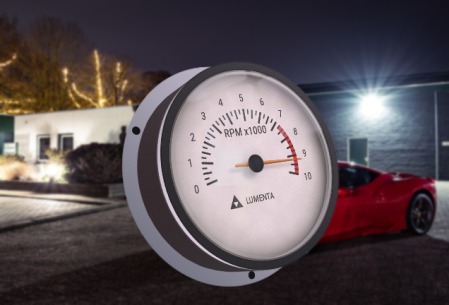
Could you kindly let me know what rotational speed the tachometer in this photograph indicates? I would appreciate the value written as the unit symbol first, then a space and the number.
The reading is rpm 9250
